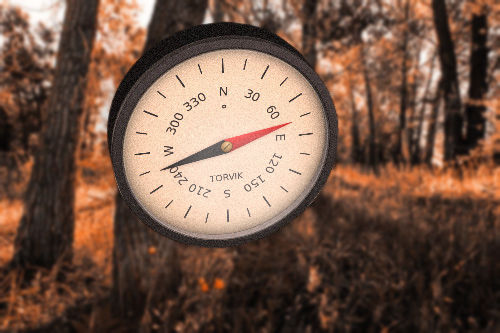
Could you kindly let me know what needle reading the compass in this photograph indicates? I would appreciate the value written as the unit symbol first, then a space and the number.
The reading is ° 75
